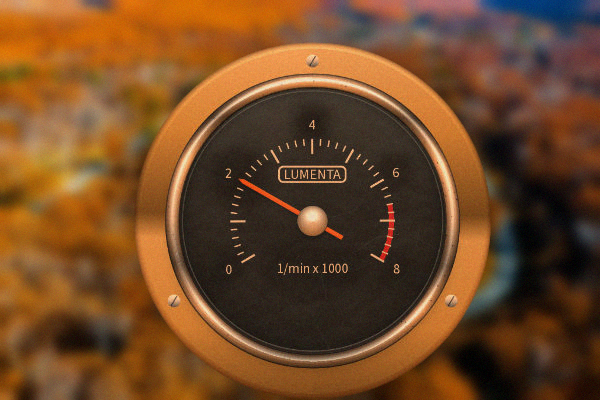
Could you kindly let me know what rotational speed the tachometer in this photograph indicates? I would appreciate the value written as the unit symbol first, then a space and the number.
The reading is rpm 2000
